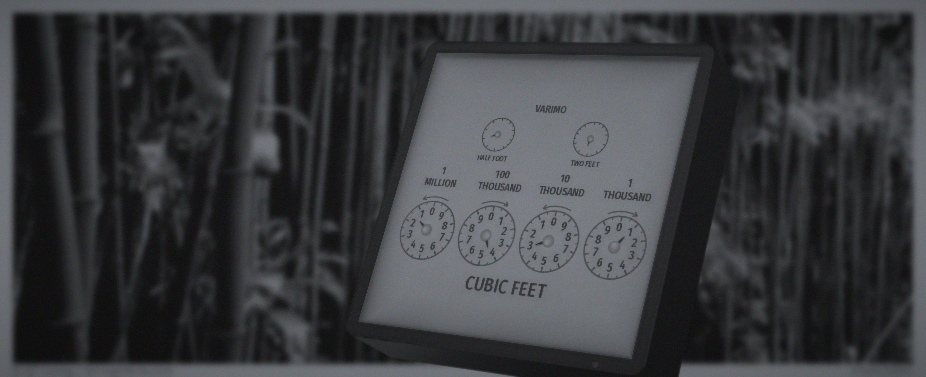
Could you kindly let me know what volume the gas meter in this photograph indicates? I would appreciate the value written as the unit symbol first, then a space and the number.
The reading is ft³ 143100
